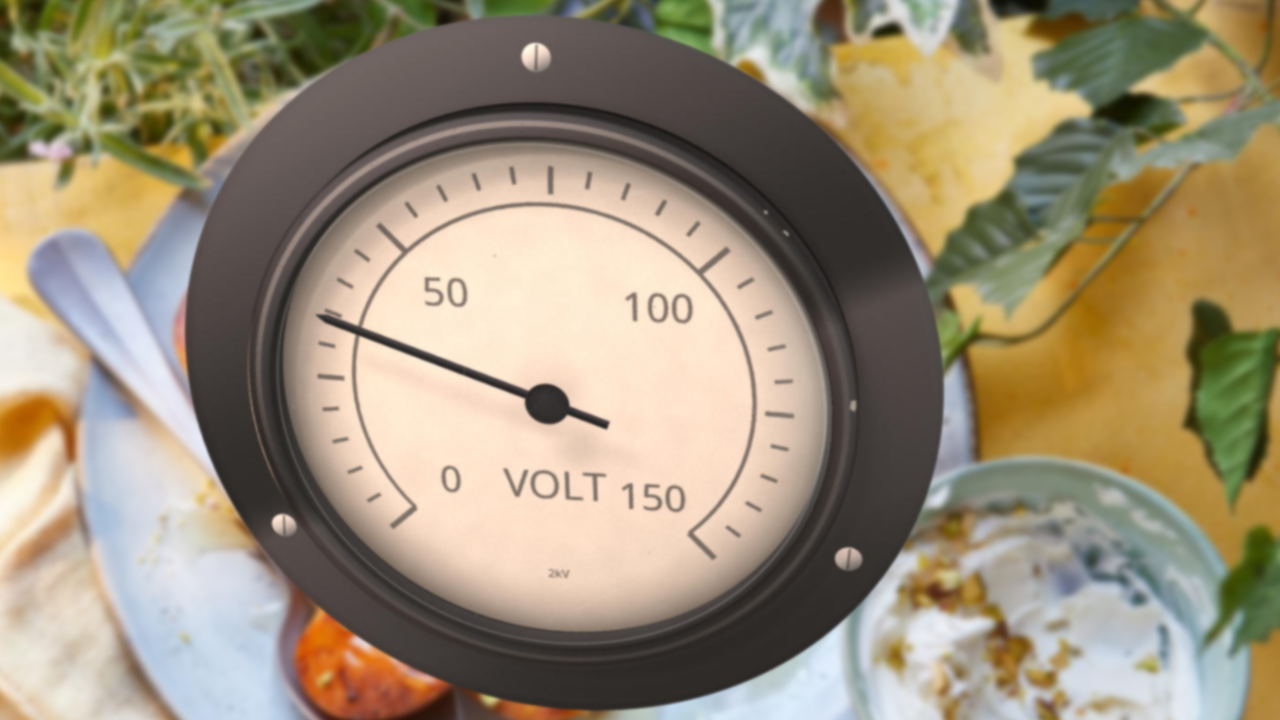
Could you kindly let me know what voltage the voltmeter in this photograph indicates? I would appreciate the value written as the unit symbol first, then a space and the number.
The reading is V 35
